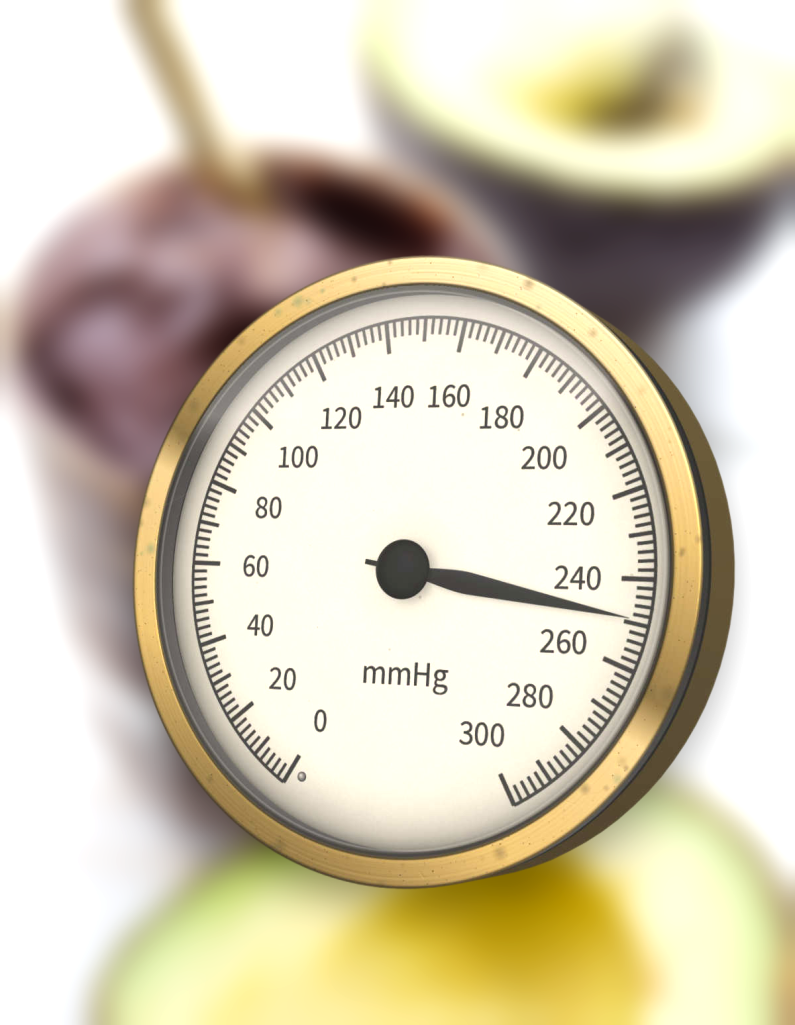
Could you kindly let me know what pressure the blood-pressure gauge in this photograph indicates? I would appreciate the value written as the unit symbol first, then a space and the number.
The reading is mmHg 249
